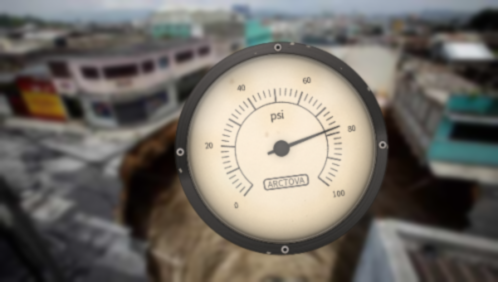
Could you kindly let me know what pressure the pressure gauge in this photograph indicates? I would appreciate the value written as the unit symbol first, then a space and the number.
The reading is psi 78
